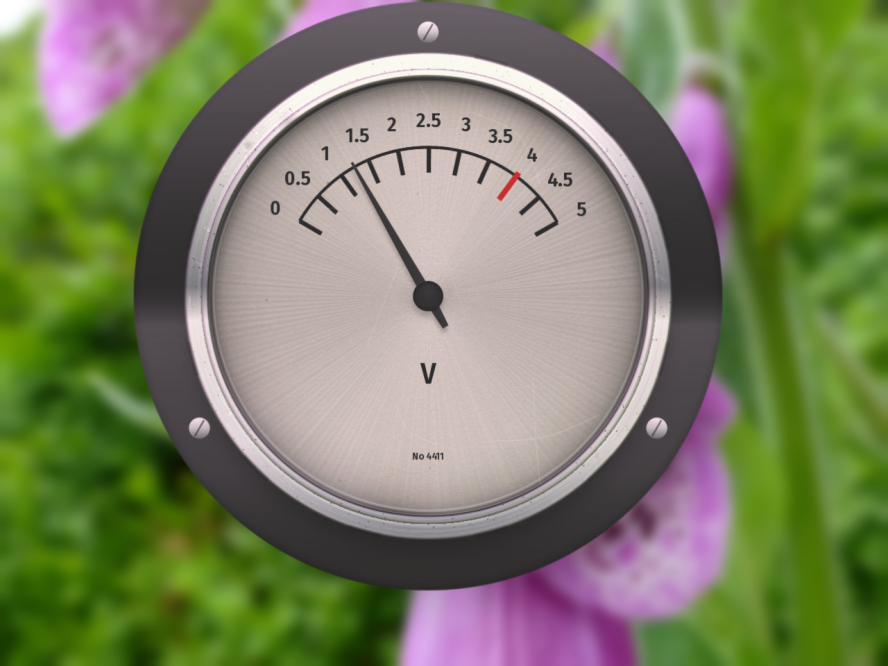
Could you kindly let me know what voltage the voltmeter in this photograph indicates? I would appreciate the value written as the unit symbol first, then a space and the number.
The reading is V 1.25
